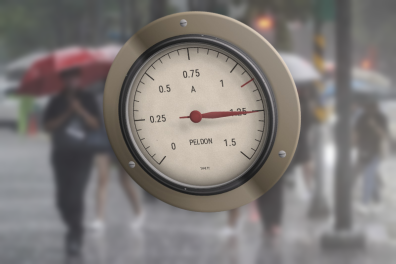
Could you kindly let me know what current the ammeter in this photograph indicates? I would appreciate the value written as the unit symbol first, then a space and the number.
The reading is A 1.25
